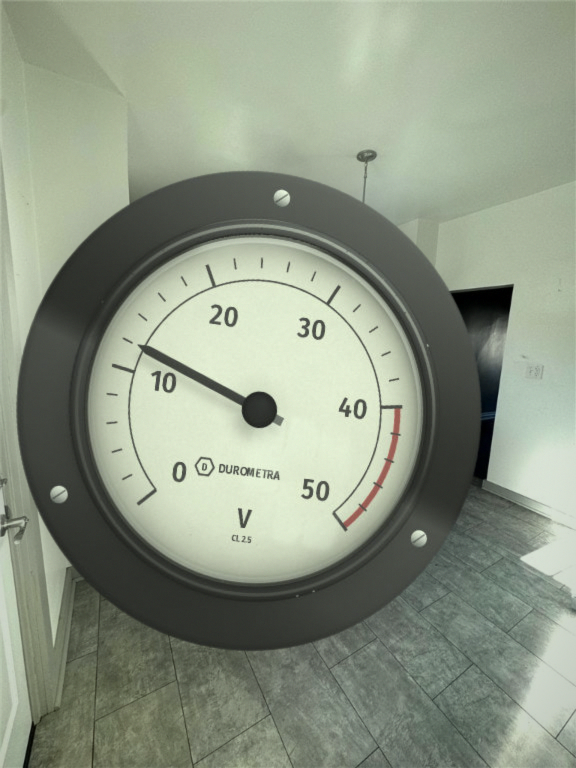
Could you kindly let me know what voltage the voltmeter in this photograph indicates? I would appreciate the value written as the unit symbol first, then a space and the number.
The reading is V 12
